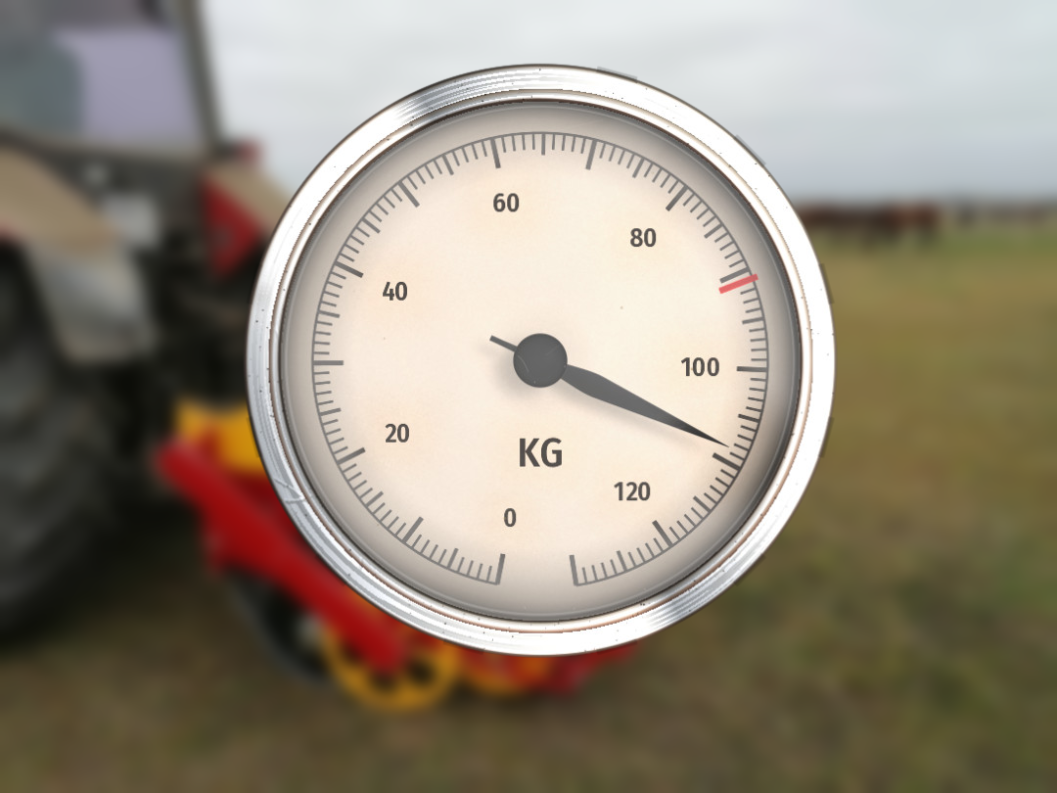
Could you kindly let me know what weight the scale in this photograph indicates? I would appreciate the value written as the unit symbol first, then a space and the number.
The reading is kg 108.5
